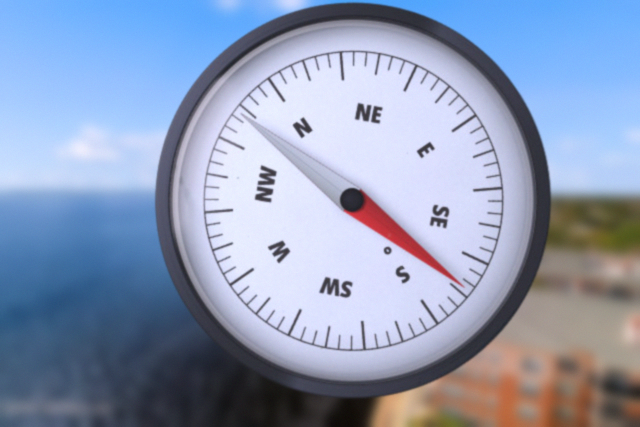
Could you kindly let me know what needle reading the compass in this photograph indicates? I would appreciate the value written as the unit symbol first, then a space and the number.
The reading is ° 162.5
